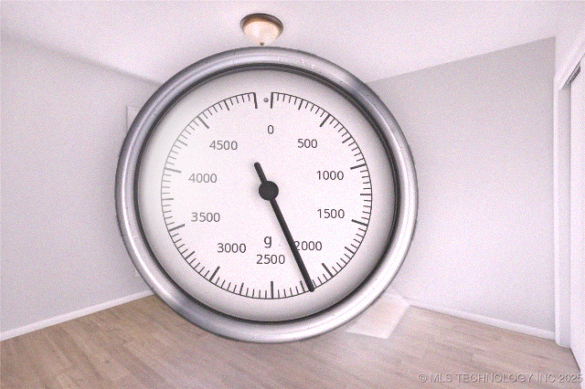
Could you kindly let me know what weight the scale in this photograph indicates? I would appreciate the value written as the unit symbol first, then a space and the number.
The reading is g 2200
